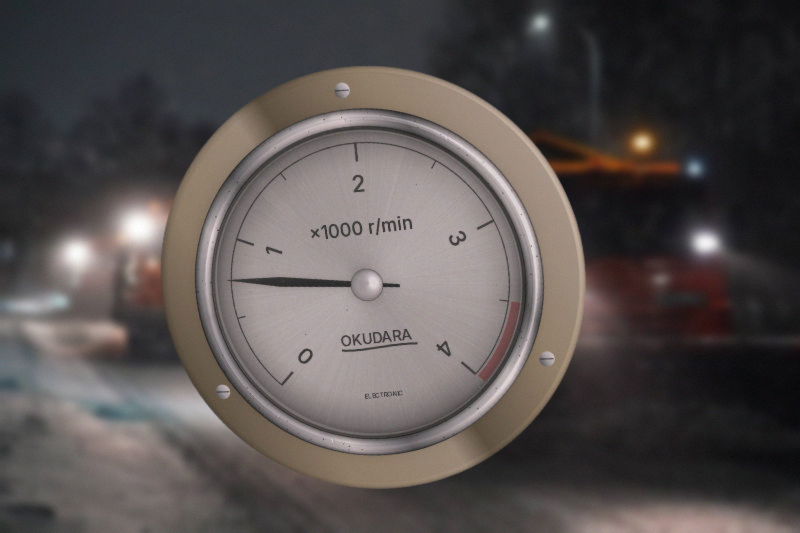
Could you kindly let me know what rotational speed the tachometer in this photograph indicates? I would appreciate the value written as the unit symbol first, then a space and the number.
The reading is rpm 750
